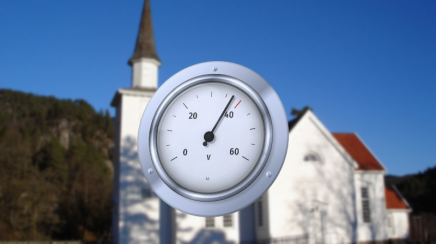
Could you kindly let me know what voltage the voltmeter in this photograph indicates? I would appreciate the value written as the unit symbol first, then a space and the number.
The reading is V 37.5
